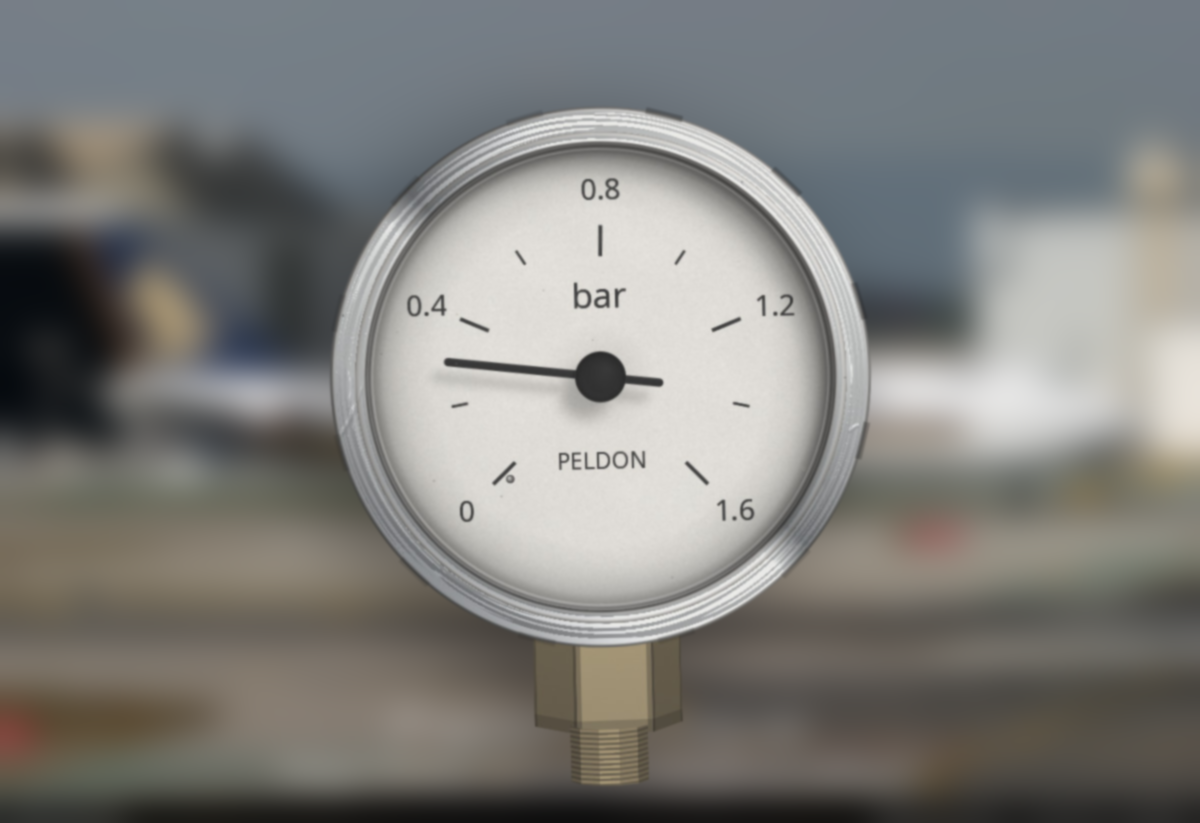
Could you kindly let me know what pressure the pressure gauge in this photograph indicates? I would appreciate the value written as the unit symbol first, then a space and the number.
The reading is bar 0.3
